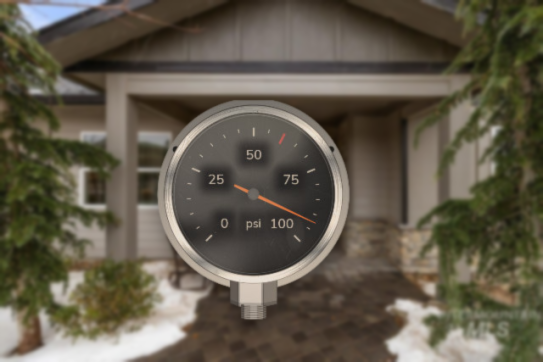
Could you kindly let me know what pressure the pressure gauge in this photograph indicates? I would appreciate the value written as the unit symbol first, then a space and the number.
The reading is psi 92.5
